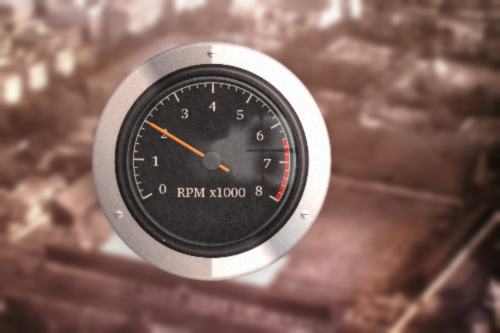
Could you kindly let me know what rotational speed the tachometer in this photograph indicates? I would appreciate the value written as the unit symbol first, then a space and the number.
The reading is rpm 2000
